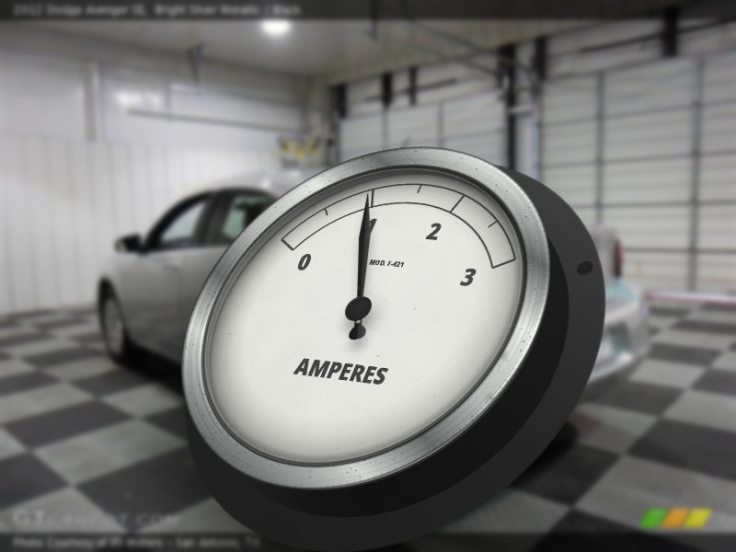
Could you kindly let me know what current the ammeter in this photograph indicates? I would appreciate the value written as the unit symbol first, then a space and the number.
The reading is A 1
